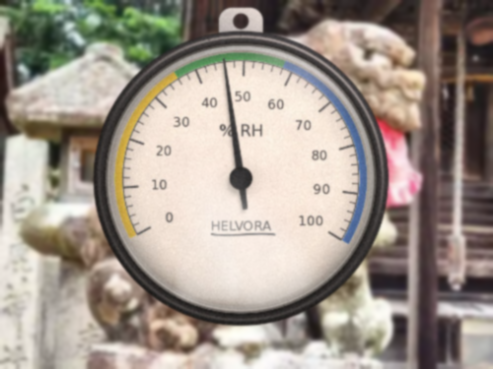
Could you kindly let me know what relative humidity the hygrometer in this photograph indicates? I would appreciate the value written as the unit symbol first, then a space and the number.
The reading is % 46
